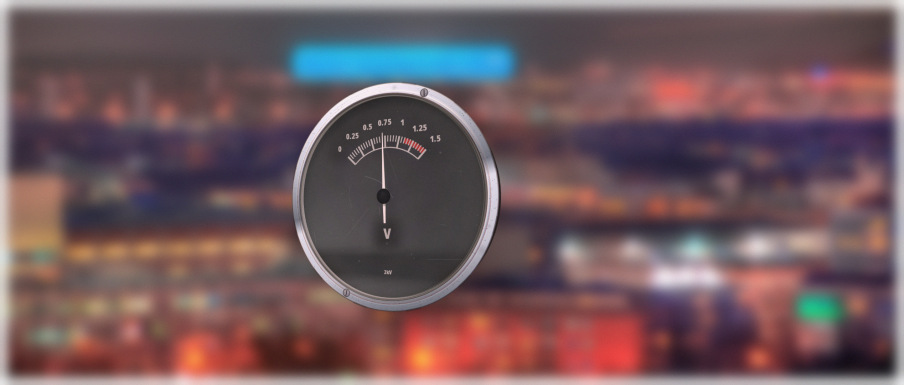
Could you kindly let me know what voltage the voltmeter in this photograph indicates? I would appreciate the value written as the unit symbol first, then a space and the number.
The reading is V 0.75
